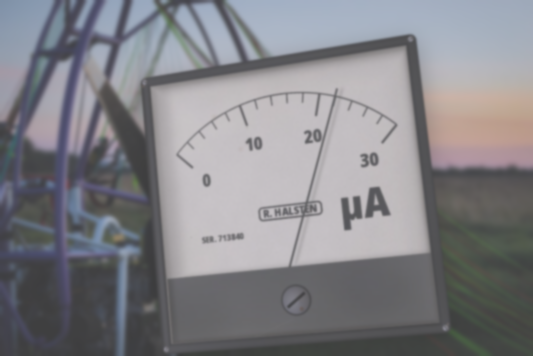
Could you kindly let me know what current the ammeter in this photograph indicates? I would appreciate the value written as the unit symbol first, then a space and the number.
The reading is µA 22
